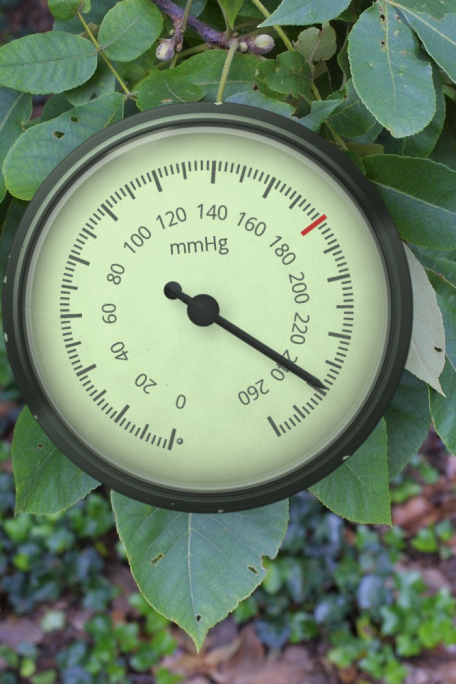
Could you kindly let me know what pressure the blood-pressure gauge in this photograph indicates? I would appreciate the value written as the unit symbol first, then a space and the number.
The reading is mmHg 238
